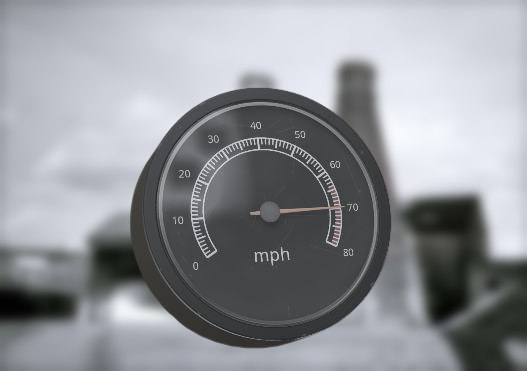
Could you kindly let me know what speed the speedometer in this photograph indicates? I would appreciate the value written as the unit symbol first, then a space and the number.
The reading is mph 70
